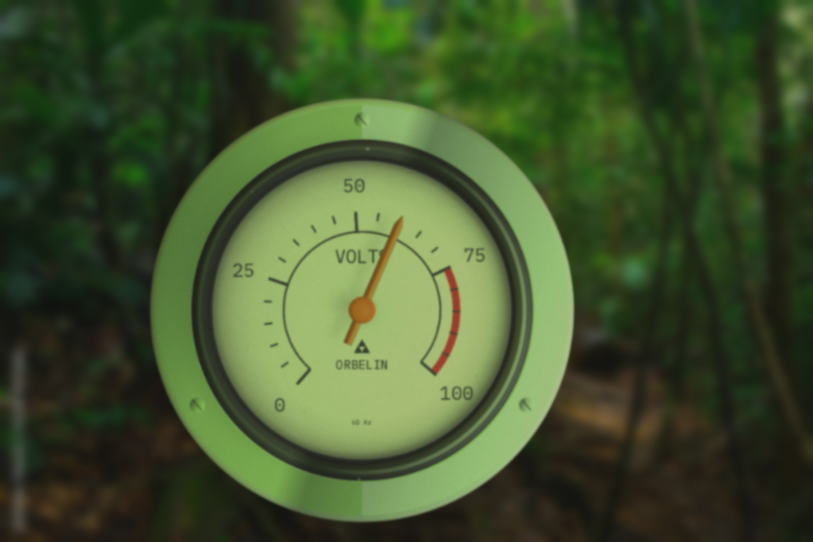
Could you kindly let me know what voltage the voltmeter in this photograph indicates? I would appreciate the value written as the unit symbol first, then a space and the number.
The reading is V 60
